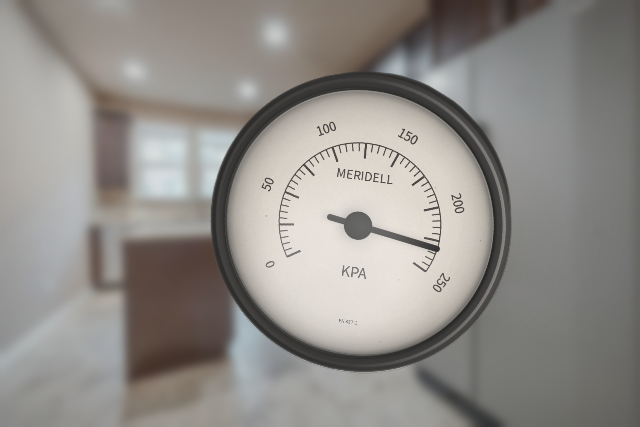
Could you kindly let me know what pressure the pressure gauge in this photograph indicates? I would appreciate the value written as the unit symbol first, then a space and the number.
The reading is kPa 230
